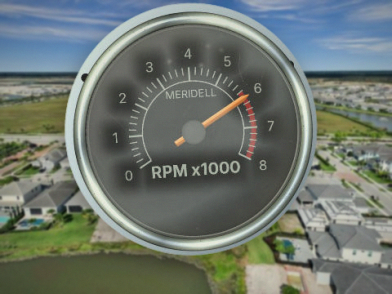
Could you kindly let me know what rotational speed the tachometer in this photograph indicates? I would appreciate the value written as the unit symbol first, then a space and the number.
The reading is rpm 6000
